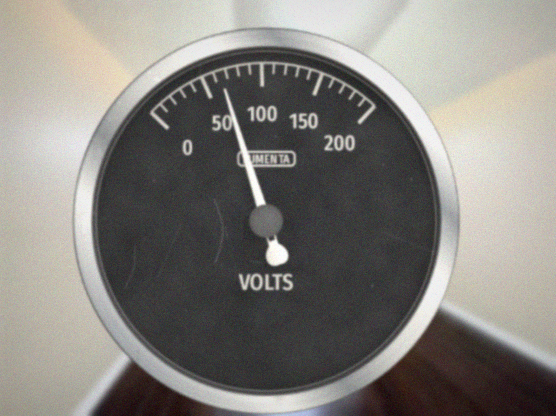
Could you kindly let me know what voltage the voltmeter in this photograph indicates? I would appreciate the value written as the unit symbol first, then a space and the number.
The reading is V 65
